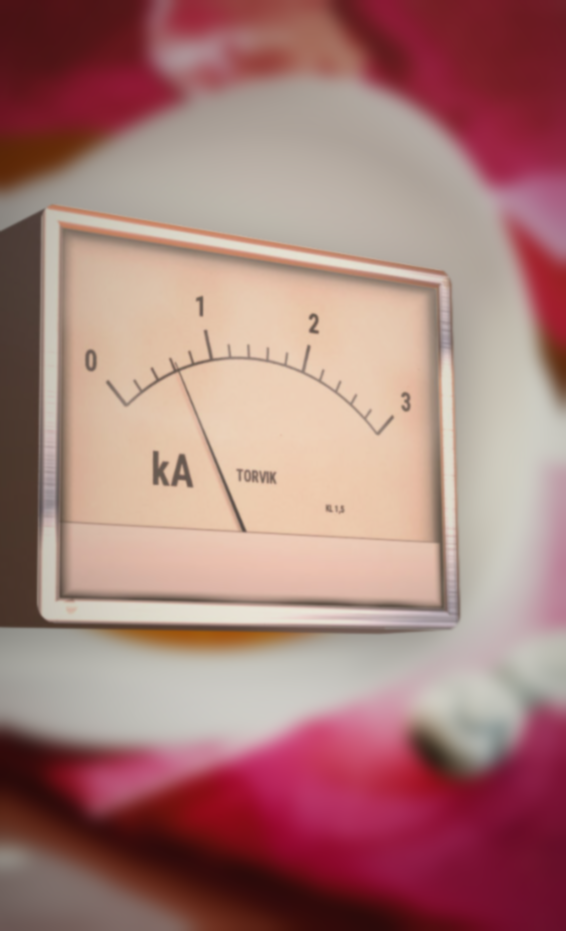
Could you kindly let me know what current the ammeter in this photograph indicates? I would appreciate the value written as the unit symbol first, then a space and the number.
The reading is kA 0.6
